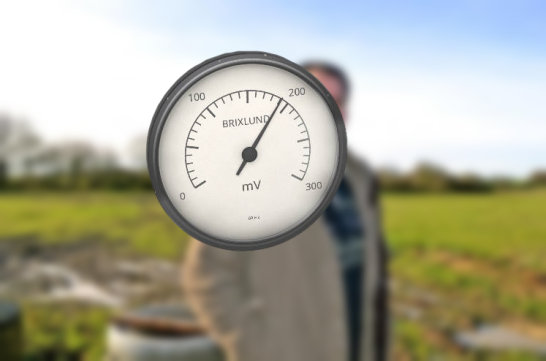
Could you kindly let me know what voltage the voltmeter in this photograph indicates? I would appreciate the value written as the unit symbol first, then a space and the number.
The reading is mV 190
